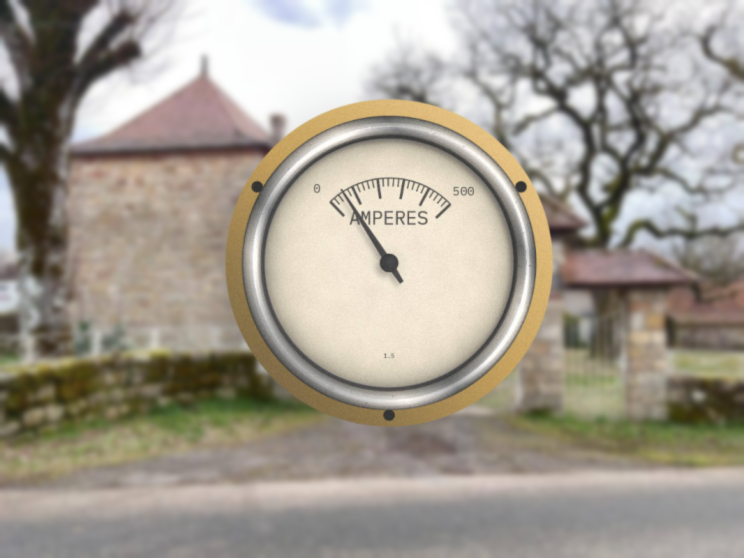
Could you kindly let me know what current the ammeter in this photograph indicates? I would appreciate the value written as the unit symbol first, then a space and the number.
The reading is A 60
